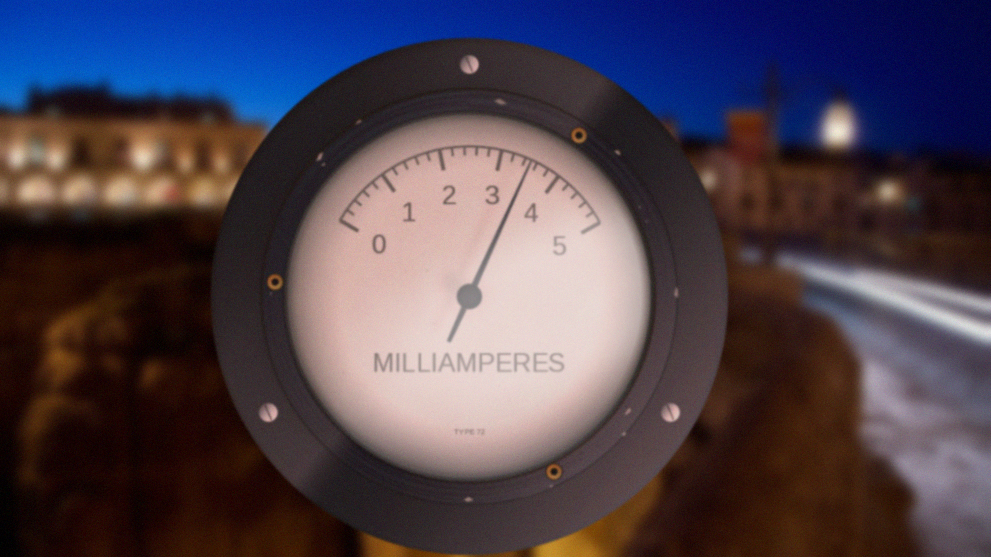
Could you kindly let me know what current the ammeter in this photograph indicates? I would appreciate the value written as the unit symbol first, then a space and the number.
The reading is mA 3.5
